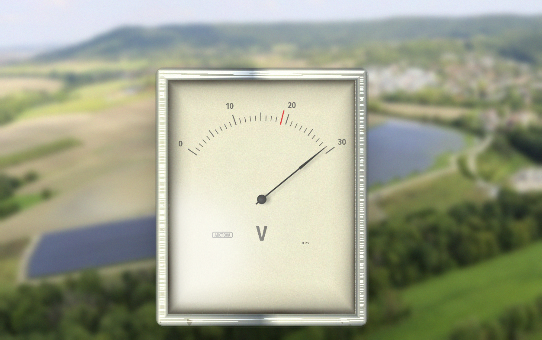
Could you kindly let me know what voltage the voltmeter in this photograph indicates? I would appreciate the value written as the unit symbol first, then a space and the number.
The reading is V 29
